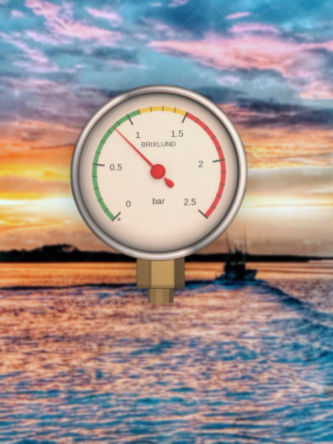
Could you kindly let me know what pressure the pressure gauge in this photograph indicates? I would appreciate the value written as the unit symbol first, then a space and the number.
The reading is bar 0.85
